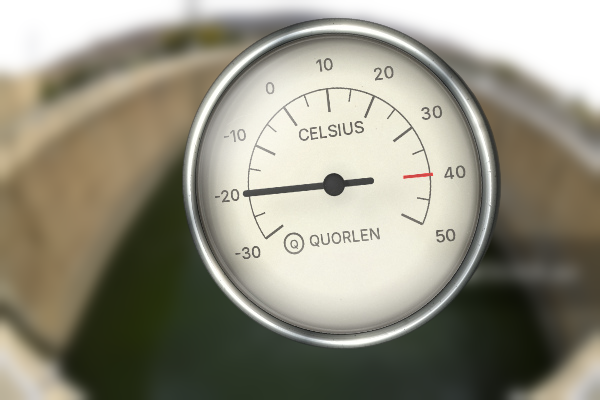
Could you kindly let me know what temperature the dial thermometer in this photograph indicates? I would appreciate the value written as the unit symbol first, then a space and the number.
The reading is °C -20
